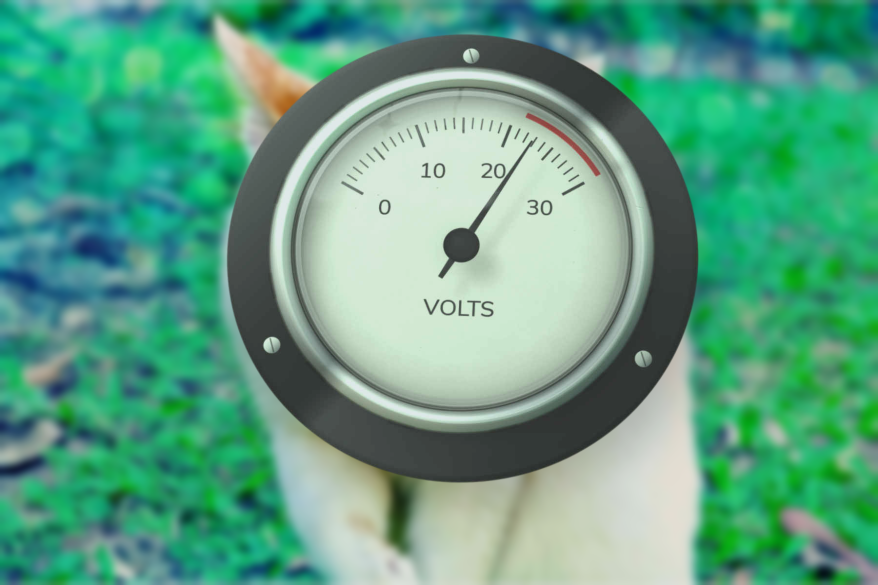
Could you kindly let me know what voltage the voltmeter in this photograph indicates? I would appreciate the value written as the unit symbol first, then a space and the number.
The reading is V 23
